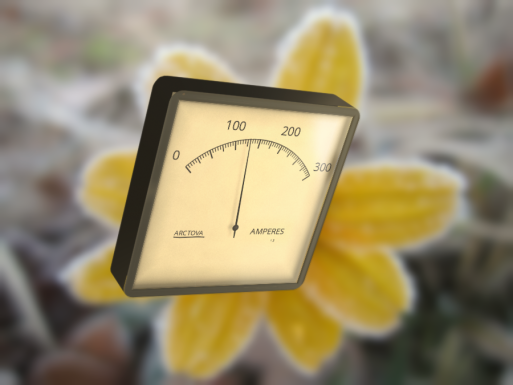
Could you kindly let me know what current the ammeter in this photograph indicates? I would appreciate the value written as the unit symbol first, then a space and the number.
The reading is A 125
